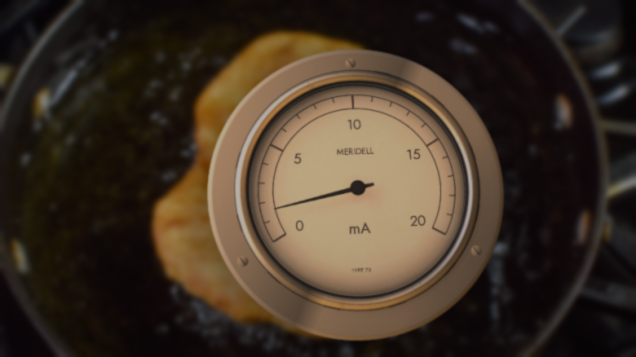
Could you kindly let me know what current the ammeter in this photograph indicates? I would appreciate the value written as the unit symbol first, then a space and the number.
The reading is mA 1.5
